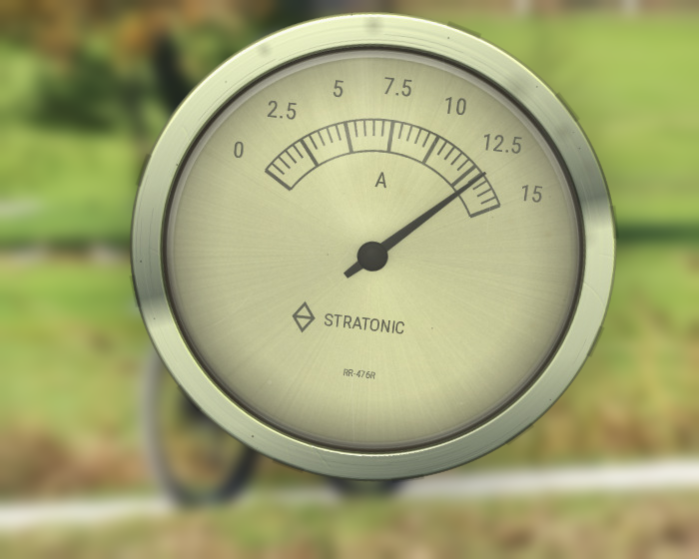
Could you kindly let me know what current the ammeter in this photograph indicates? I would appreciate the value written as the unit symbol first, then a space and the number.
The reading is A 13
